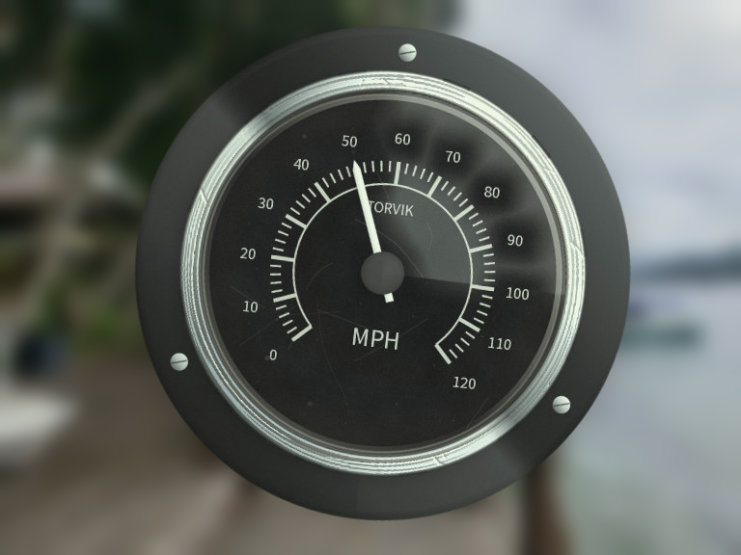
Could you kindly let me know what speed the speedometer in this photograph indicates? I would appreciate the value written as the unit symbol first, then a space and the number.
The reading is mph 50
